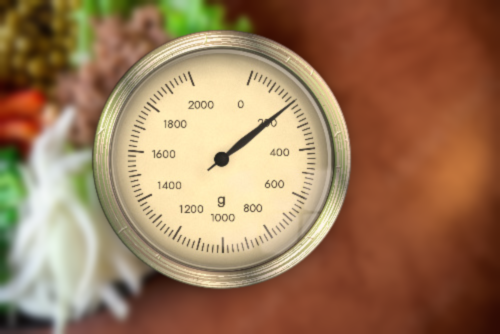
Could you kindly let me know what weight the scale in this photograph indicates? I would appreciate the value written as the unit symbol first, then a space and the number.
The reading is g 200
